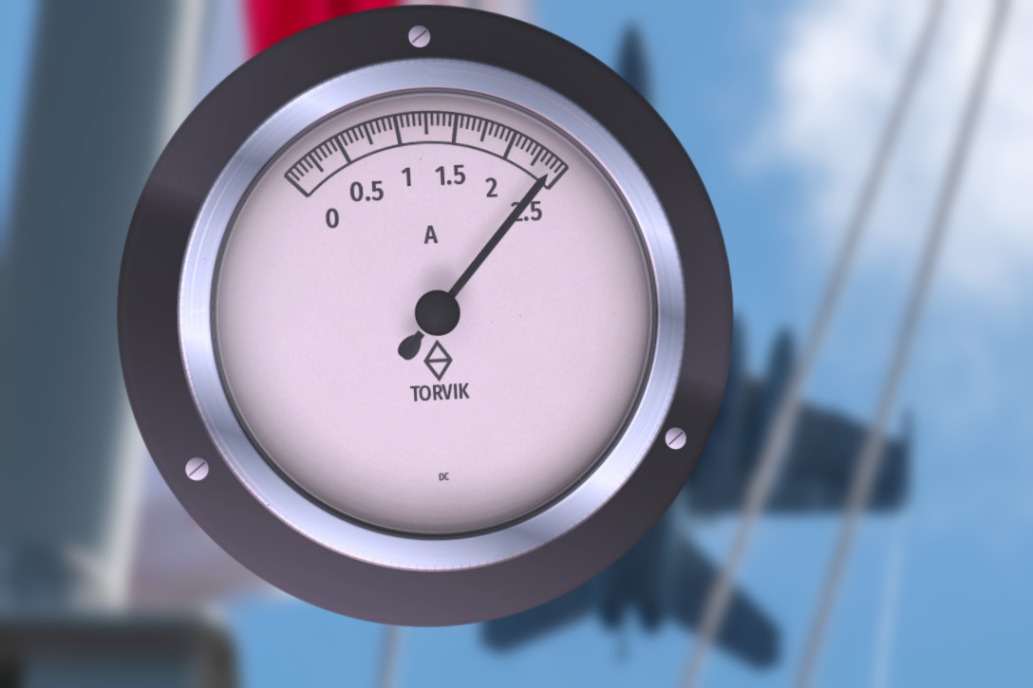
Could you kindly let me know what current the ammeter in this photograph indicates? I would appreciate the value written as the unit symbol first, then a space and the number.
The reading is A 2.4
